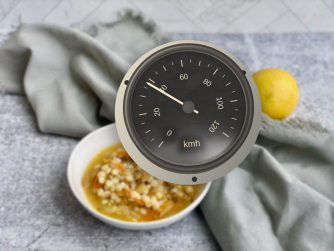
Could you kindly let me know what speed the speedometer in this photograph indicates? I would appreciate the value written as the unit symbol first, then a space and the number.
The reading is km/h 37.5
